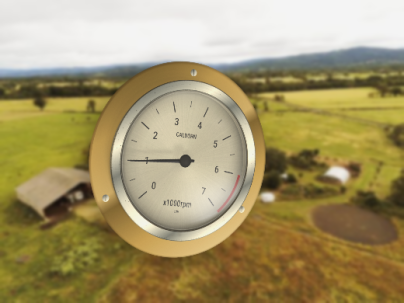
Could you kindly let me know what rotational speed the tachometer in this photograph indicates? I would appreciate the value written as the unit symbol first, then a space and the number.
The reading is rpm 1000
